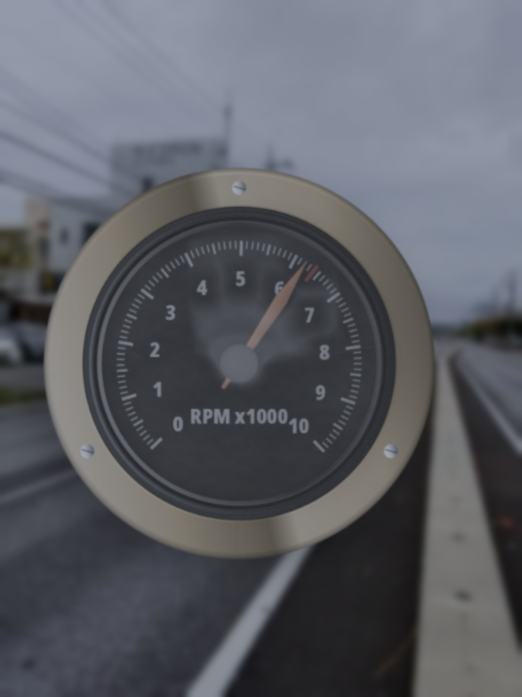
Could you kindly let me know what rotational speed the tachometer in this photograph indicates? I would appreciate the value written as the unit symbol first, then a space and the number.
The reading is rpm 6200
